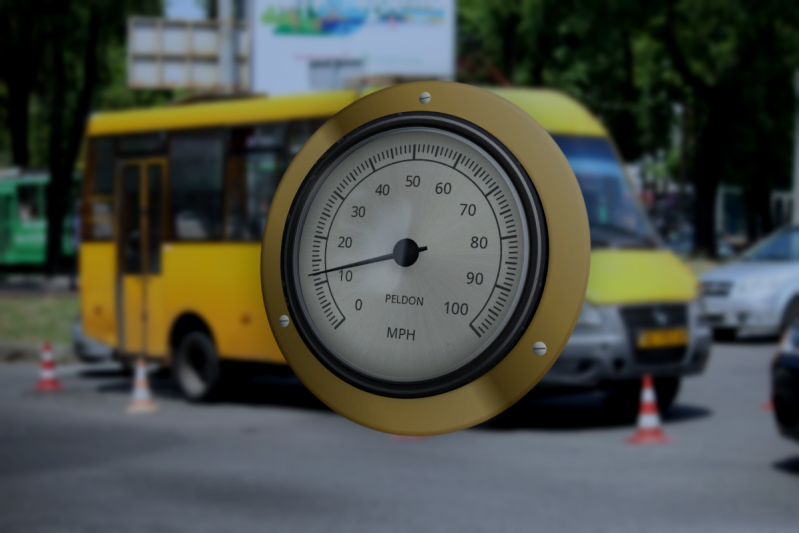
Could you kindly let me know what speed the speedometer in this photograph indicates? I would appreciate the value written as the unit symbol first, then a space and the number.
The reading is mph 12
